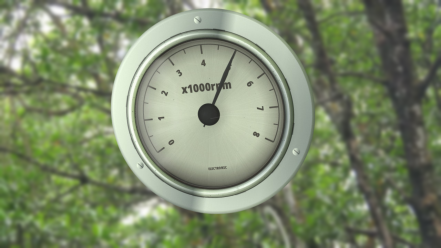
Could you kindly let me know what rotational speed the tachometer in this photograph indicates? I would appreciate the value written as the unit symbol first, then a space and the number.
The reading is rpm 5000
